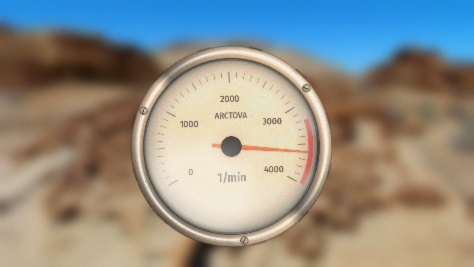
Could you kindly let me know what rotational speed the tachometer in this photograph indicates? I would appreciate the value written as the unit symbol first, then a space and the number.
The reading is rpm 3600
